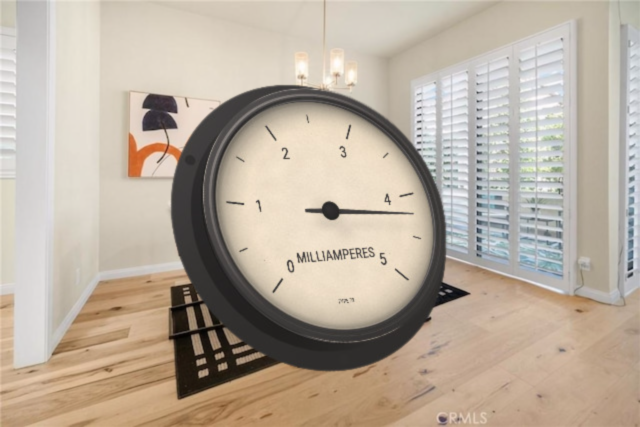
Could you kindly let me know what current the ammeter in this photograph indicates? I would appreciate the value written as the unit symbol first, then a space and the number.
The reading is mA 4.25
